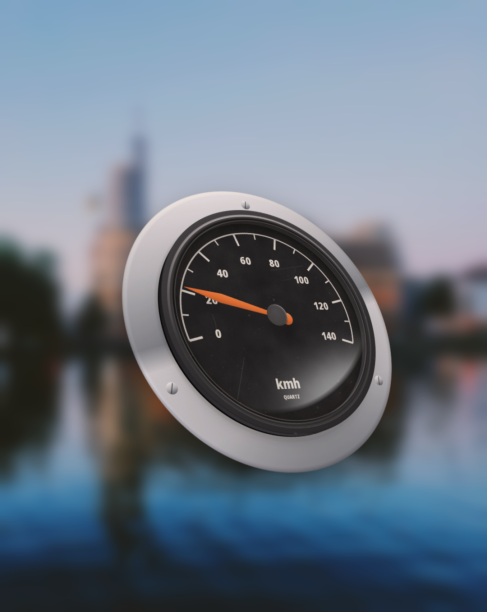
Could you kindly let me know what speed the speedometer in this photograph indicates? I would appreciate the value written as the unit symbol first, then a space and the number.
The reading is km/h 20
